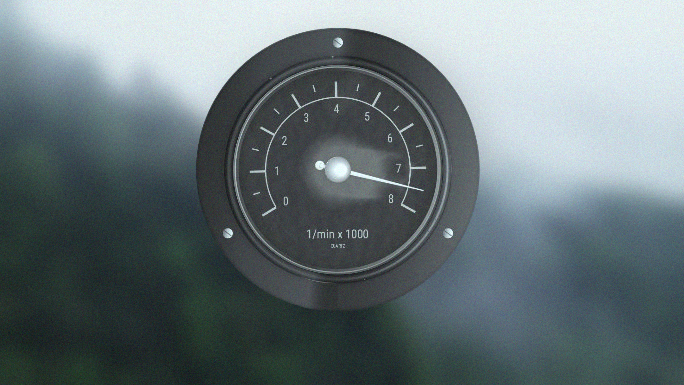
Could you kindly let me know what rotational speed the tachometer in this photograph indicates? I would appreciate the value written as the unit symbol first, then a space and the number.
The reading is rpm 7500
